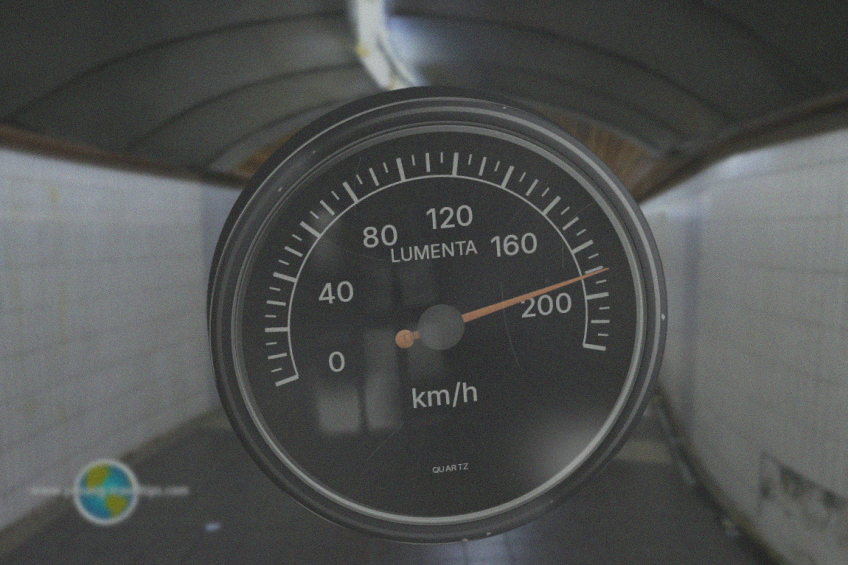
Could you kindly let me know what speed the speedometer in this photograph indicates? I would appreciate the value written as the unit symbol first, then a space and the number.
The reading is km/h 190
